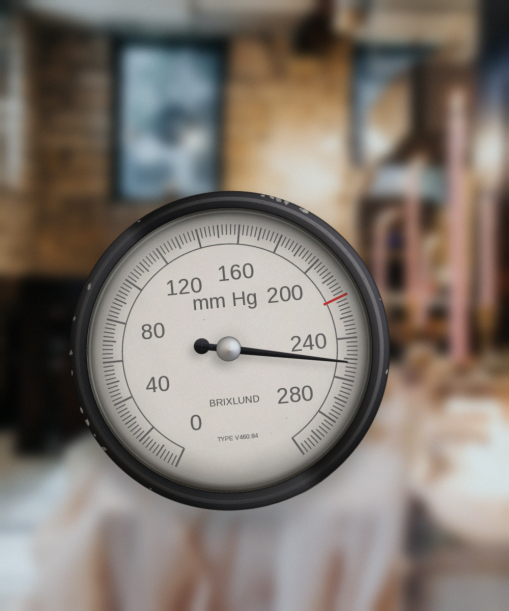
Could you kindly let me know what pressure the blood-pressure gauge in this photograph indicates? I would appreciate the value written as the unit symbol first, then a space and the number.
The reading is mmHg 252
